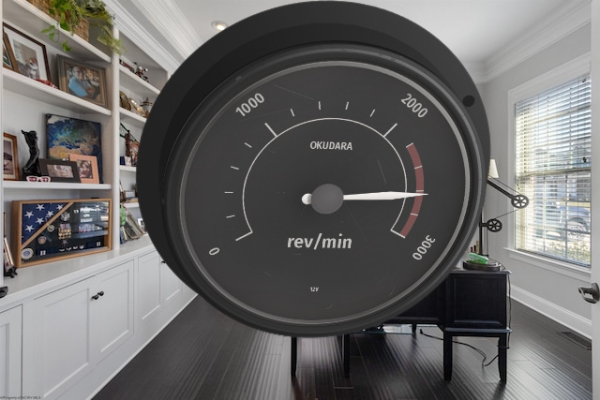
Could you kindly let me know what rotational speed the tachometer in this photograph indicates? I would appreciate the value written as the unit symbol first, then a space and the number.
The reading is rpm 2600
